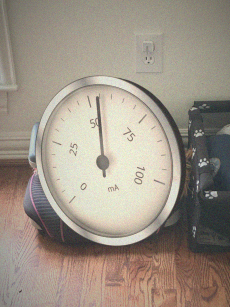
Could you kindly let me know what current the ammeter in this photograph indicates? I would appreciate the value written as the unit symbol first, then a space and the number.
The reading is mA 55
